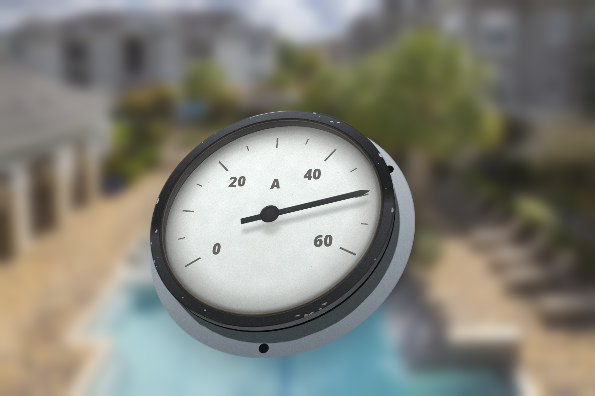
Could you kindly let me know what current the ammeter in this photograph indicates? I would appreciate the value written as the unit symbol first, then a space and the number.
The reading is A 50
